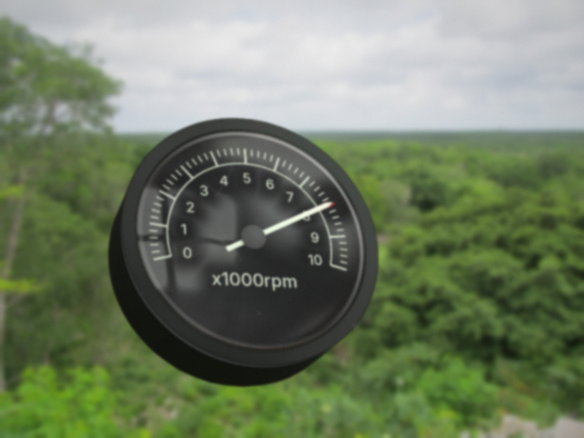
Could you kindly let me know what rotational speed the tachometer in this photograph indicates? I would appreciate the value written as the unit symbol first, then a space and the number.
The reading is rpm 8000
